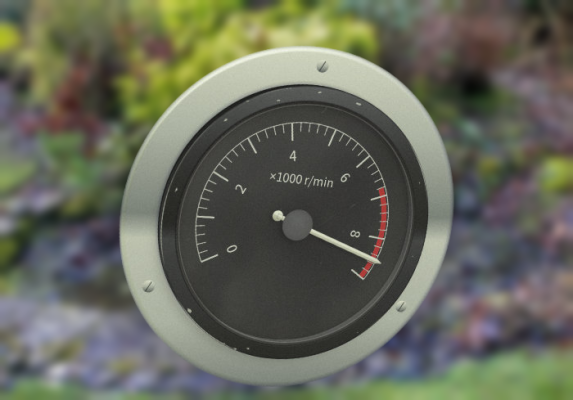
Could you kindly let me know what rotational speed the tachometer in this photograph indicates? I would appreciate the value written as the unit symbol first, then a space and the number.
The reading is rpm 8500
